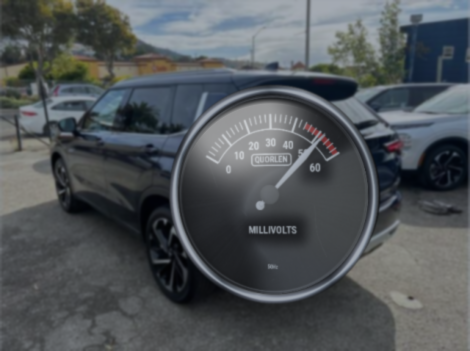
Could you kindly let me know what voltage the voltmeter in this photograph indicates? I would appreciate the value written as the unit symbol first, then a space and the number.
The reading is mV 52
